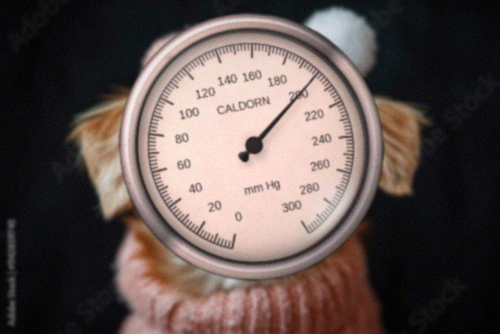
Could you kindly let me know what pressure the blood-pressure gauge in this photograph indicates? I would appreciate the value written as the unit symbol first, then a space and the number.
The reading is mmHg 200
